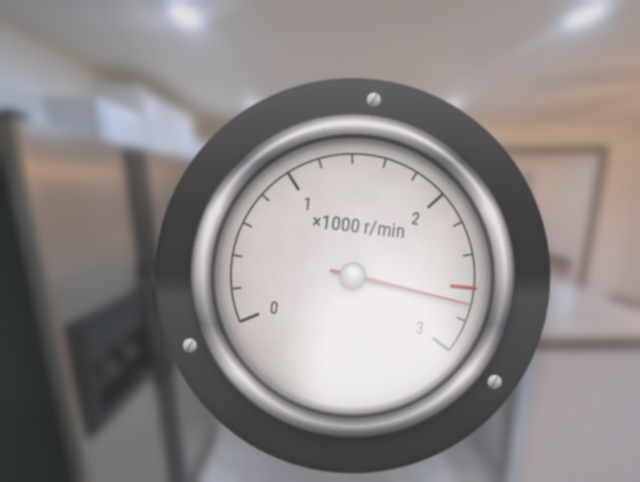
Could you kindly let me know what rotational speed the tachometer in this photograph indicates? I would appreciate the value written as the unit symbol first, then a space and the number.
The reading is rpm 2700
